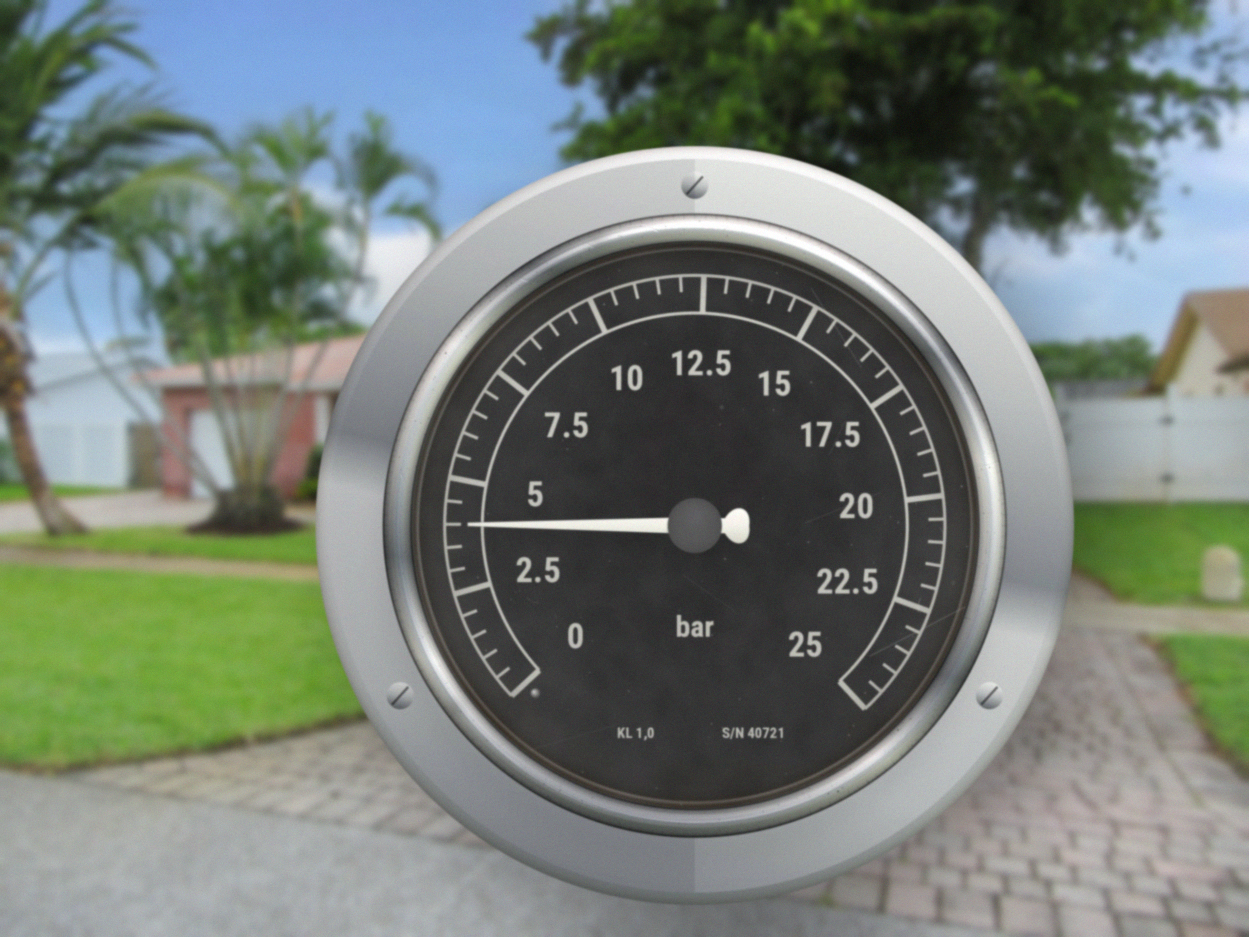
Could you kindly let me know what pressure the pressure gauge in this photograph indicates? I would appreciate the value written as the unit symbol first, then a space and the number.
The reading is bar 4
